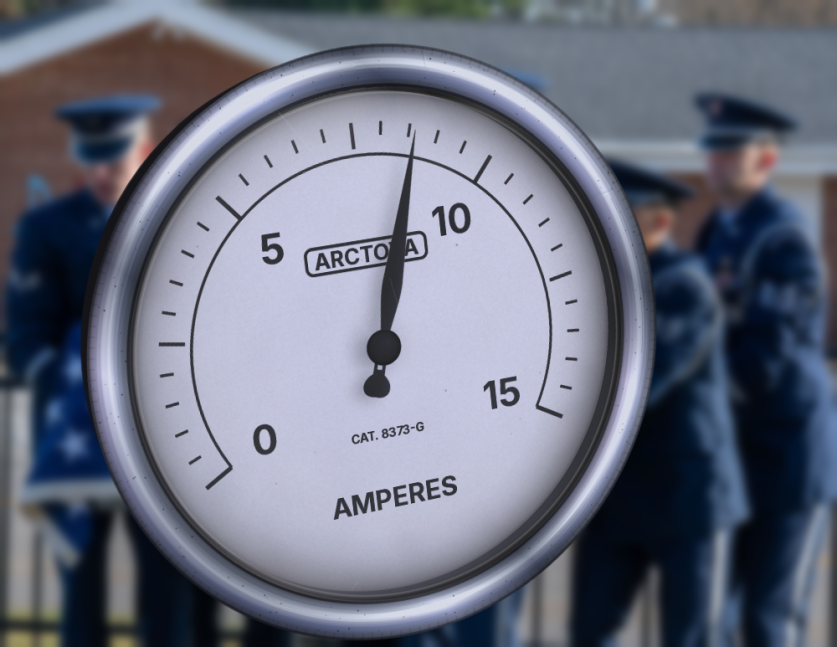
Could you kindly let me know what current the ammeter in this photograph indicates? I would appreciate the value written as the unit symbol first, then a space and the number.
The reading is A 8.5
